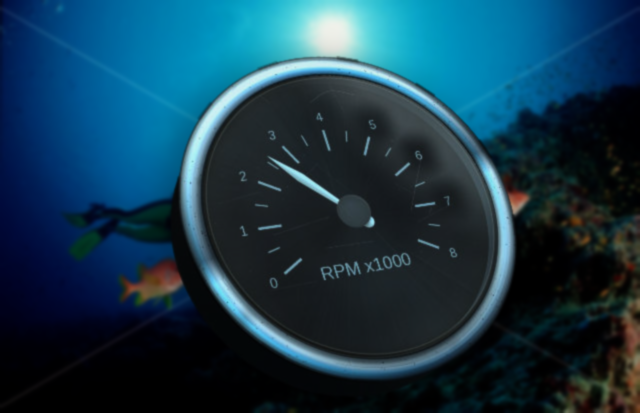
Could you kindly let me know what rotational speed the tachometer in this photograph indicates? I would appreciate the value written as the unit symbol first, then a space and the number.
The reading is rpm 2500
